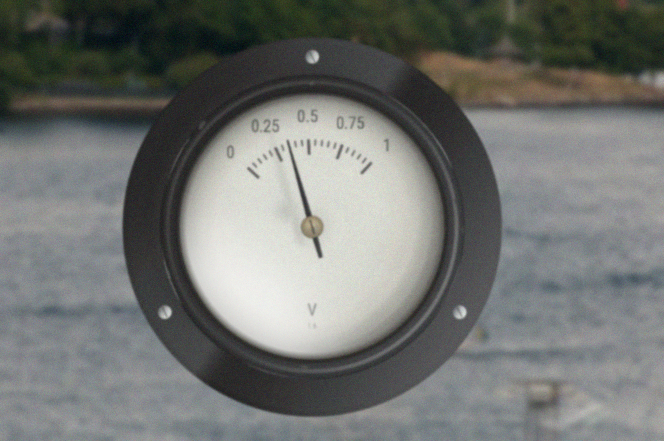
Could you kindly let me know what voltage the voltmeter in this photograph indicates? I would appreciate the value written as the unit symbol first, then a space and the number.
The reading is V 0.35
